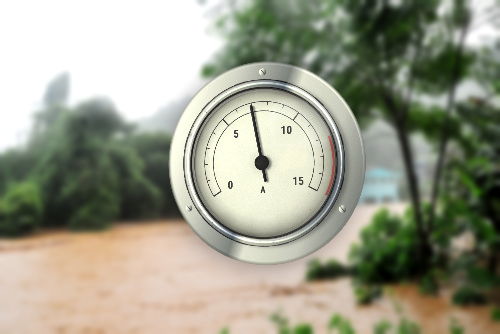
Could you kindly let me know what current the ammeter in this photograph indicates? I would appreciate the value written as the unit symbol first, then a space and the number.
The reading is A 7
